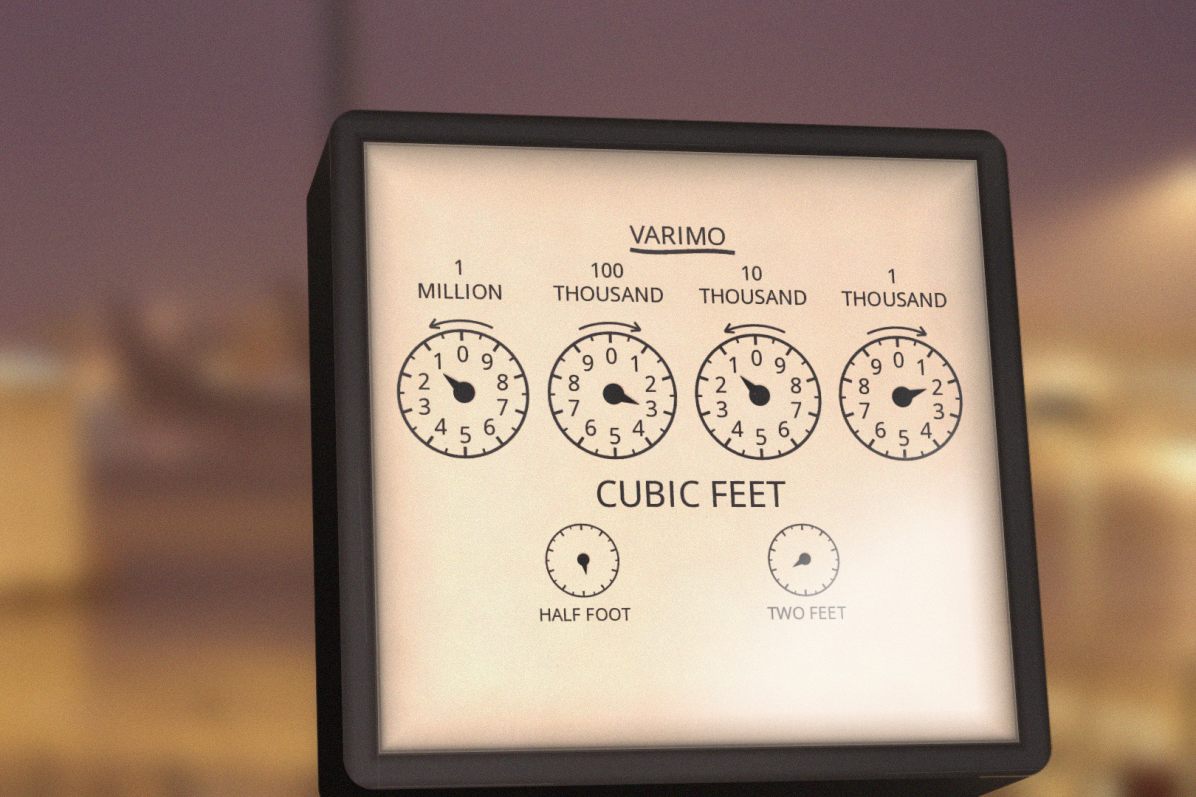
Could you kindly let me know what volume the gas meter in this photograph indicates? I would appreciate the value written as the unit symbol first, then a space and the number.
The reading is ft³ 131200
